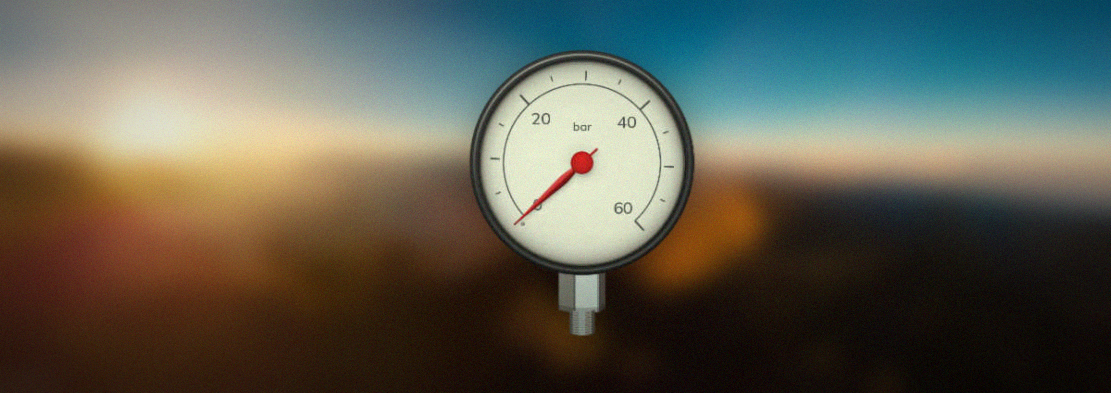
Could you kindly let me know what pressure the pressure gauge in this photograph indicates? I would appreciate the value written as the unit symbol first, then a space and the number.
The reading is bar 0
